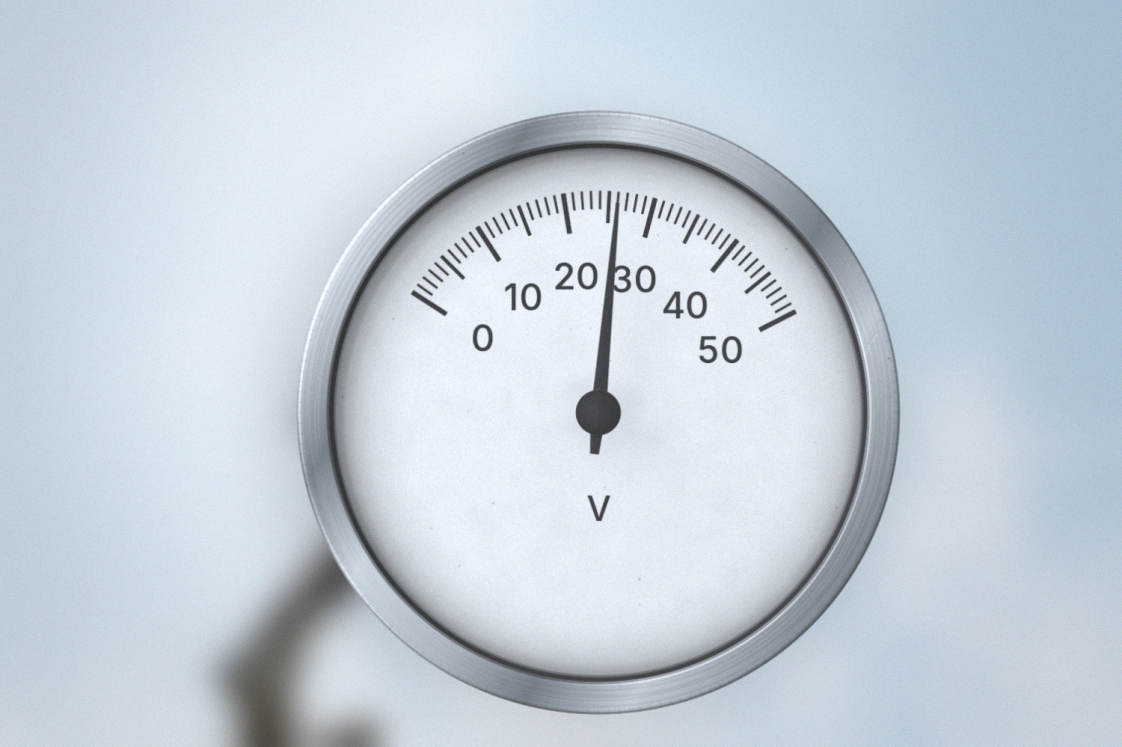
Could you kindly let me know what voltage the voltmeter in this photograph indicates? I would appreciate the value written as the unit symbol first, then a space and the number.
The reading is V 26
